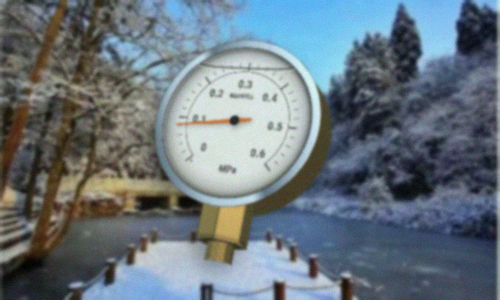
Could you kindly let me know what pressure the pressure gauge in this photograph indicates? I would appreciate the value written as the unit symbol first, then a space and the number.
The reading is MPa 0.08
